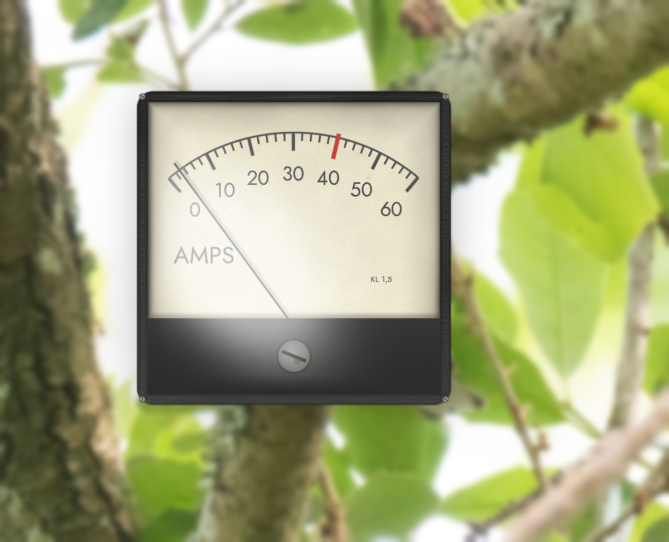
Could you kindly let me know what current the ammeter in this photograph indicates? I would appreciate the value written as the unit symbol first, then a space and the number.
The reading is A 3
